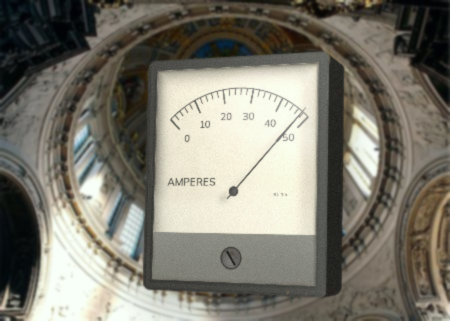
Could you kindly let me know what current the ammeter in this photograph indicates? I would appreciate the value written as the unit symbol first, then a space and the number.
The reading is A 48
